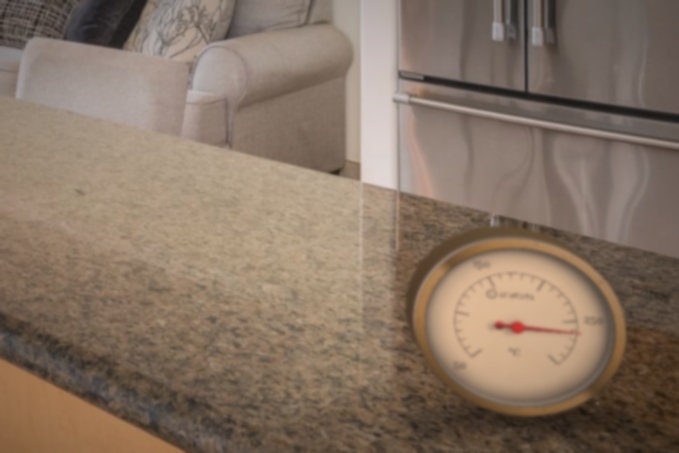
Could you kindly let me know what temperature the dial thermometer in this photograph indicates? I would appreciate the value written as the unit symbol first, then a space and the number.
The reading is °C 260
